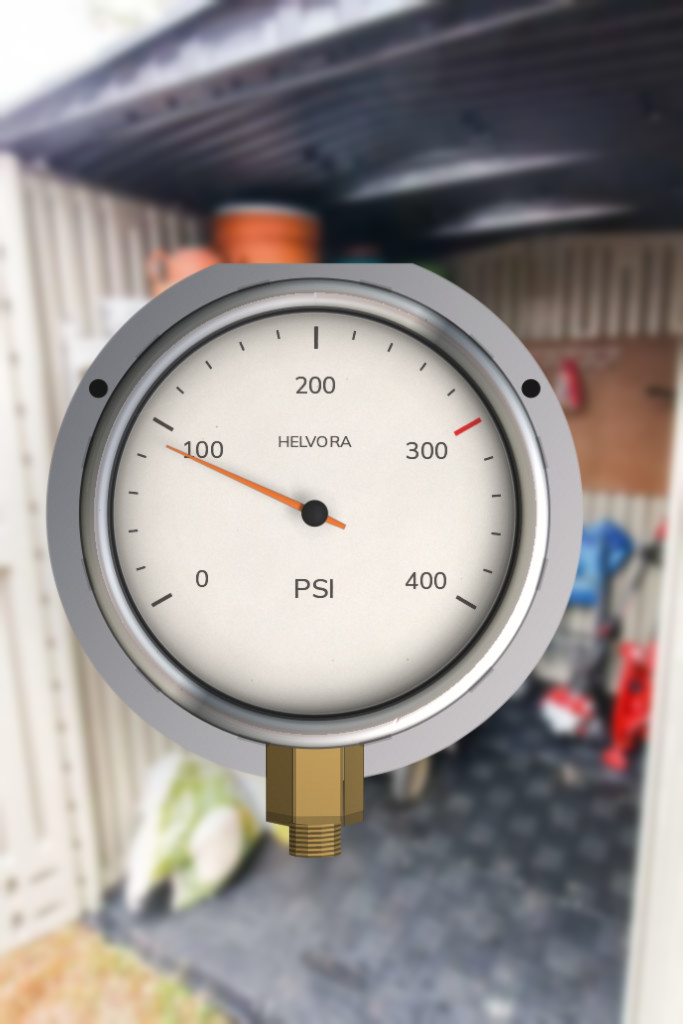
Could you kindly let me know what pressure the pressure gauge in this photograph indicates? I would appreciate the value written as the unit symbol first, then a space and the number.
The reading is psi 90
